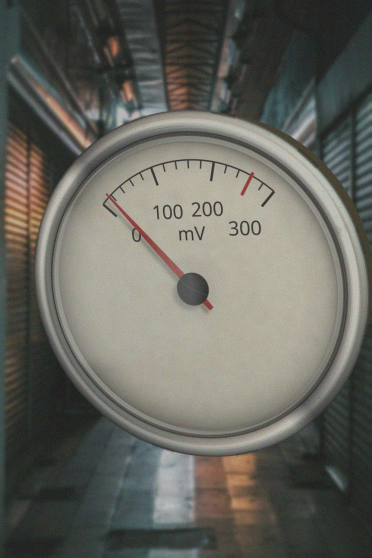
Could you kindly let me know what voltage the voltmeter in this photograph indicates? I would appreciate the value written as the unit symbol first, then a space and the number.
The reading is mV 20
